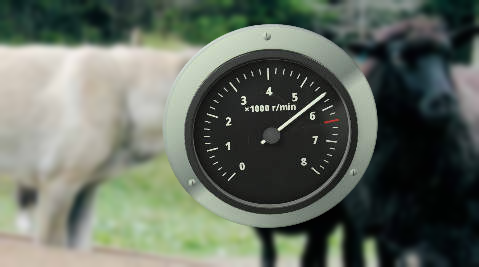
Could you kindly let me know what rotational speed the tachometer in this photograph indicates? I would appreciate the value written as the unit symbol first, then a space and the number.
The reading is rpm 5600
